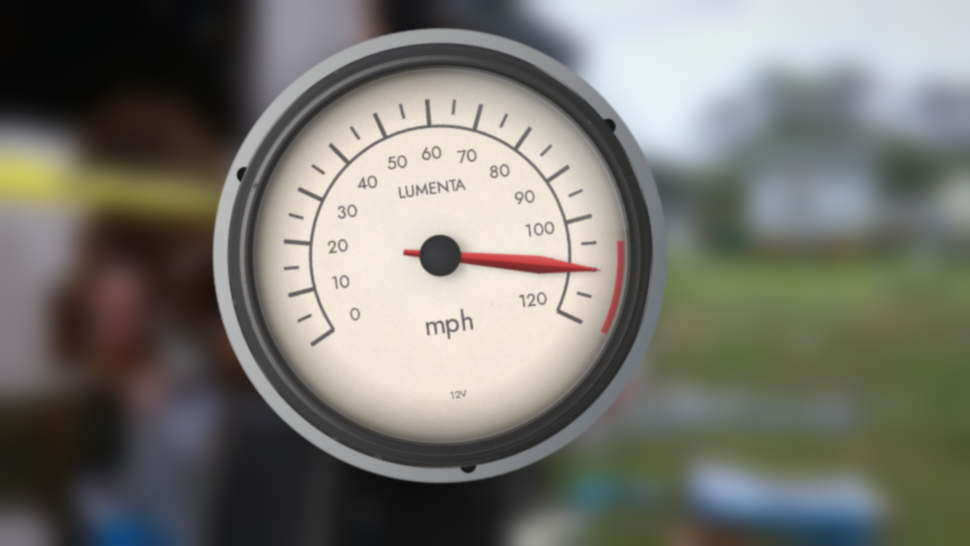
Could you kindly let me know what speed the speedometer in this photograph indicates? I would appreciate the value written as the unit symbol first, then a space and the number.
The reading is mph 110
